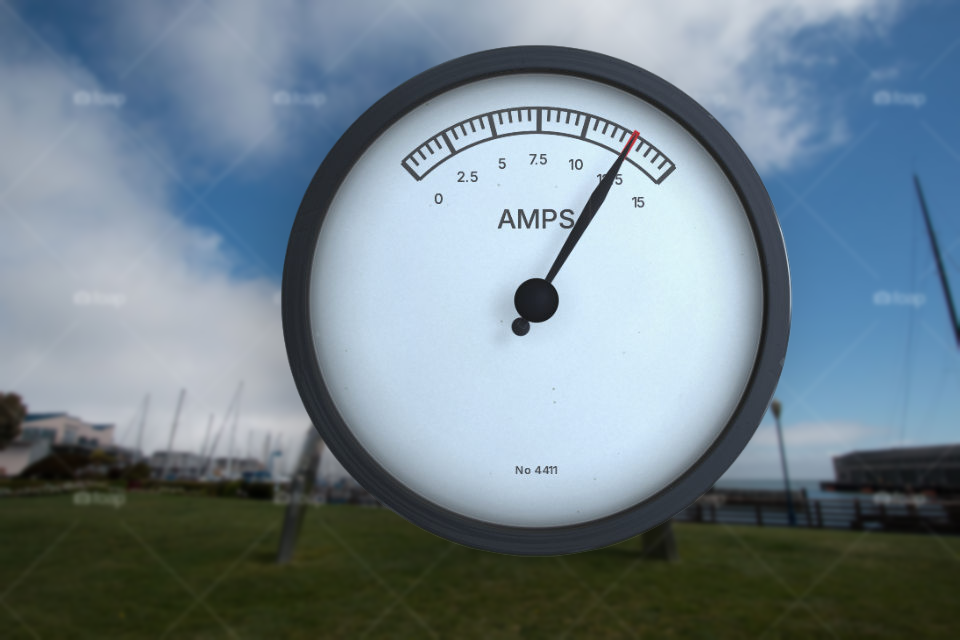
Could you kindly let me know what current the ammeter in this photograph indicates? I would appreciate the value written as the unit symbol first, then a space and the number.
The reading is A 12.5
